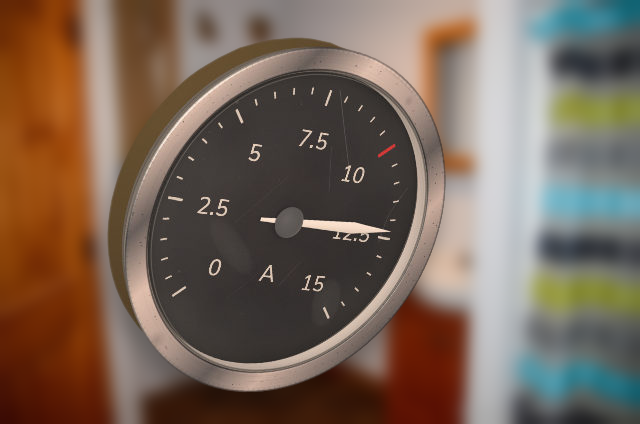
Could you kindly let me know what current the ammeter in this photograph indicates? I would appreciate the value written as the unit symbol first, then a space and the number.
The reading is A 12.25
